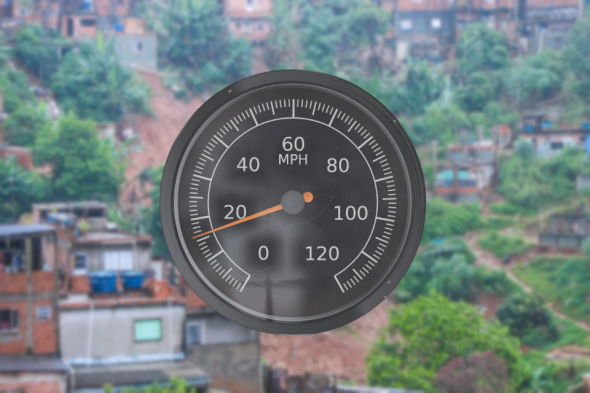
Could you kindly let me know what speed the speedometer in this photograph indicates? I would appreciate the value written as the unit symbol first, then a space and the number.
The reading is mph 16
